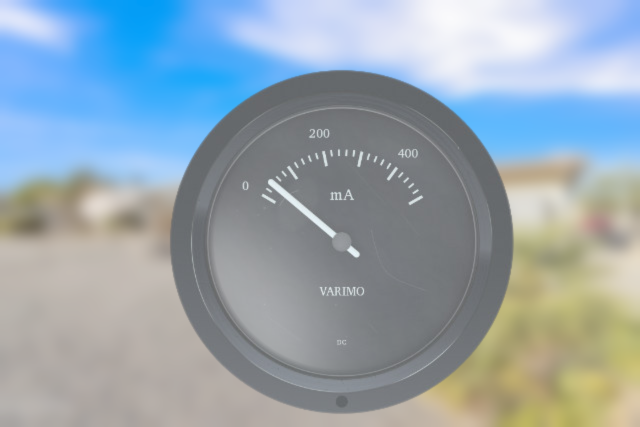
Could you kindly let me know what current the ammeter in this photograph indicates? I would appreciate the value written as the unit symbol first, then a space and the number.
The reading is mA 40
